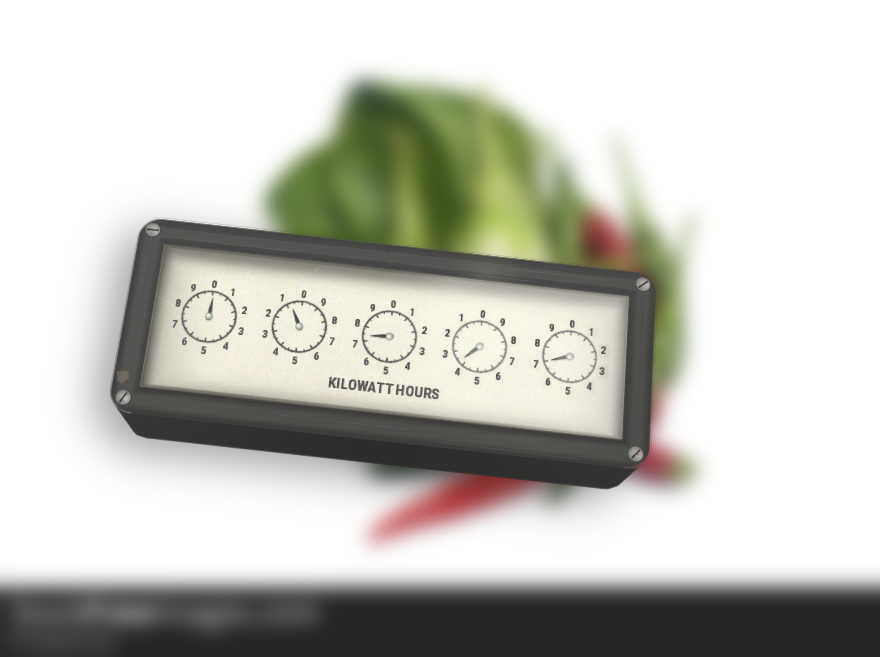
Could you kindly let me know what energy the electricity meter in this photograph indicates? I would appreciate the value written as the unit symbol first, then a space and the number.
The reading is kWh 737
